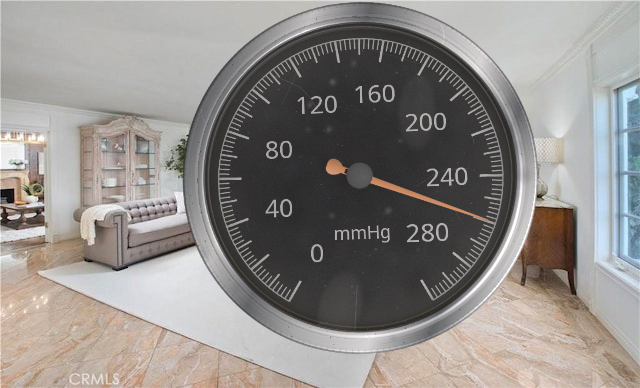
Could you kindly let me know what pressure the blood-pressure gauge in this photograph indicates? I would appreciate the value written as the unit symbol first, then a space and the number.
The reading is mmHg 260
